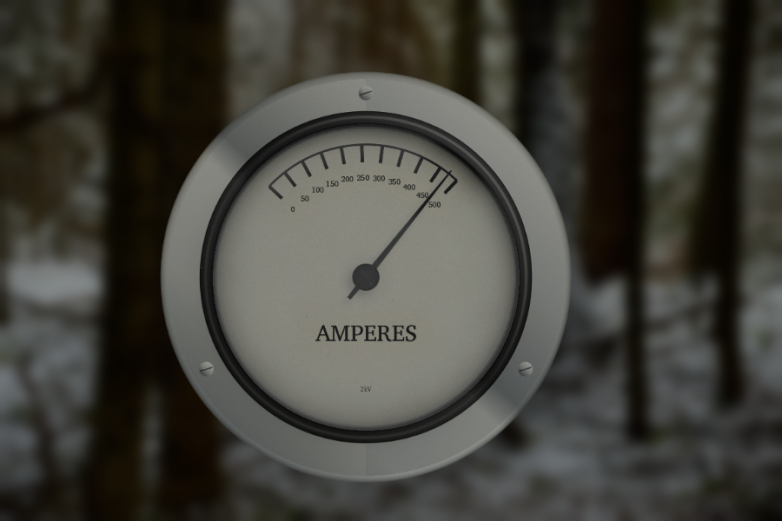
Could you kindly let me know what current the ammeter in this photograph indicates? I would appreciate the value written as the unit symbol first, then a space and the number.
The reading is A 475
